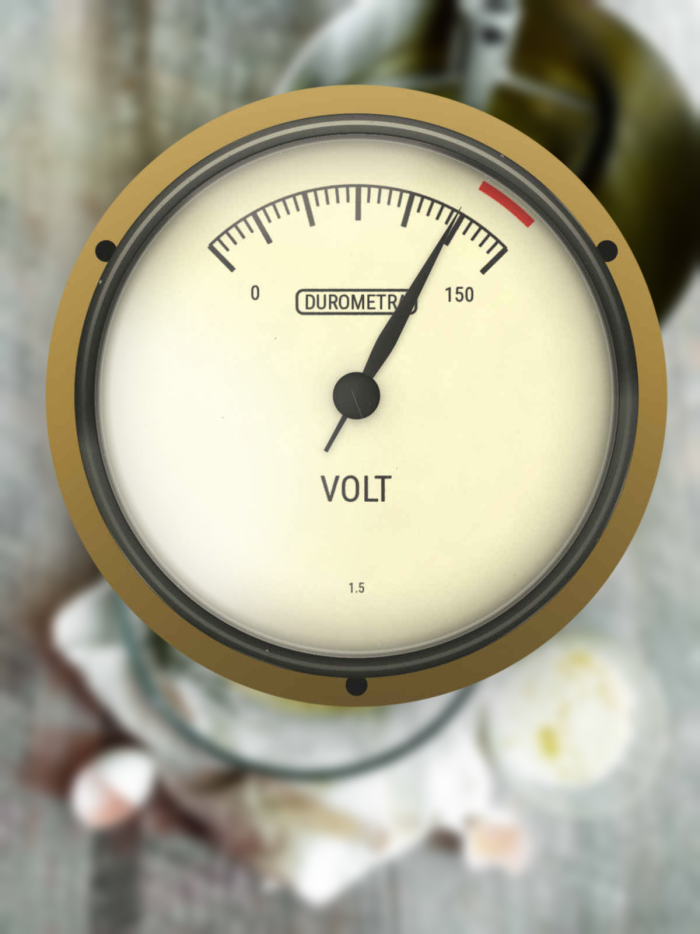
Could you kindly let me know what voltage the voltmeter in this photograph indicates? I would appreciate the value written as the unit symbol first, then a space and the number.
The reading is V 122.5
